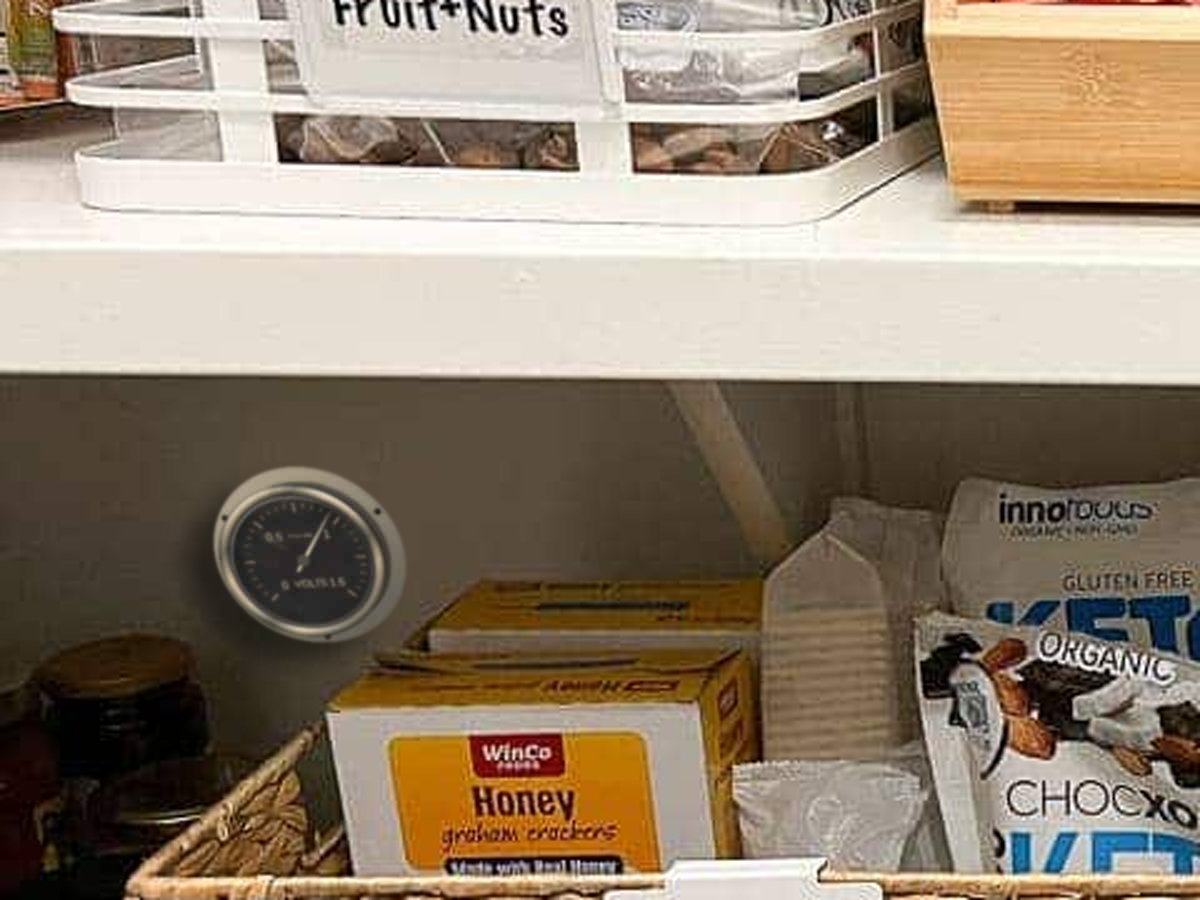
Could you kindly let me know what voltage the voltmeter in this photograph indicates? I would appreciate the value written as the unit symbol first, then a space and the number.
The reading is V 0.95
